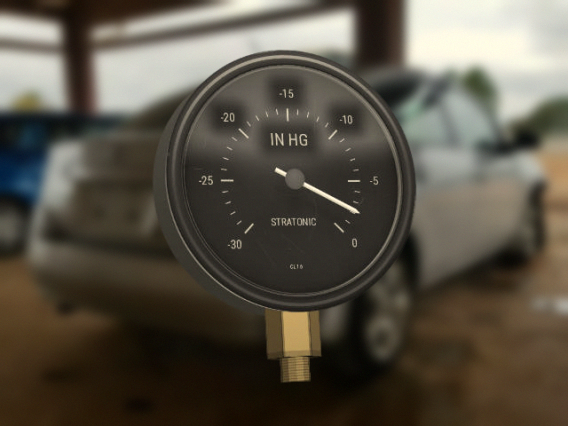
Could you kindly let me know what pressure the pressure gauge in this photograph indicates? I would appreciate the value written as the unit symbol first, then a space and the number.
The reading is inHg -2
